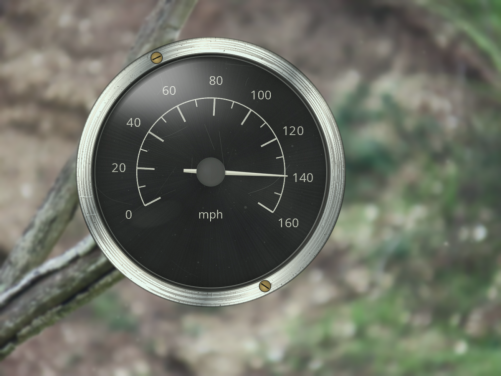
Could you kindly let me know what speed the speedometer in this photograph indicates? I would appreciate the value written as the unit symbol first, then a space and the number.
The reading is mph 140
